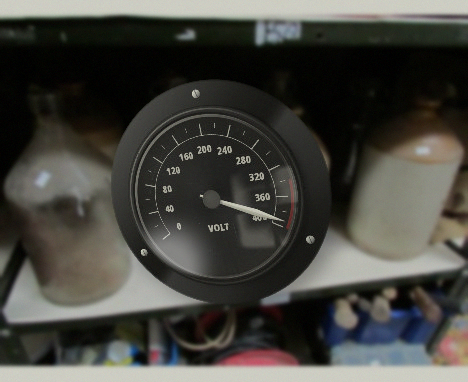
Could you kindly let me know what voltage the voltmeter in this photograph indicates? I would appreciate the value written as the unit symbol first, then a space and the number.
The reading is V 390
